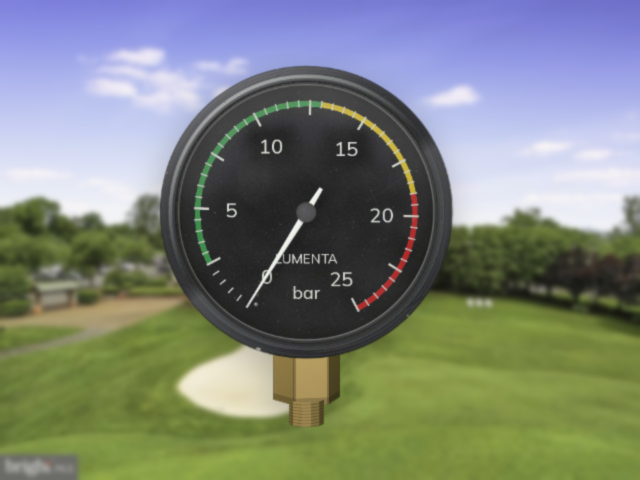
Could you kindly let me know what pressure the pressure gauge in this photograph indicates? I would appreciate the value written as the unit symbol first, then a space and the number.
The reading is bar 0
